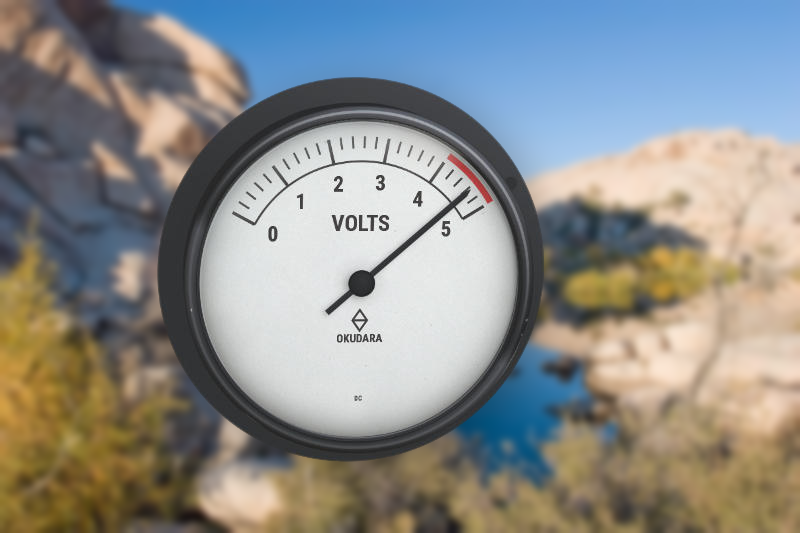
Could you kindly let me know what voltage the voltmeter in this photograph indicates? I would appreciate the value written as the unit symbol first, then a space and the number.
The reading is V 4.6
